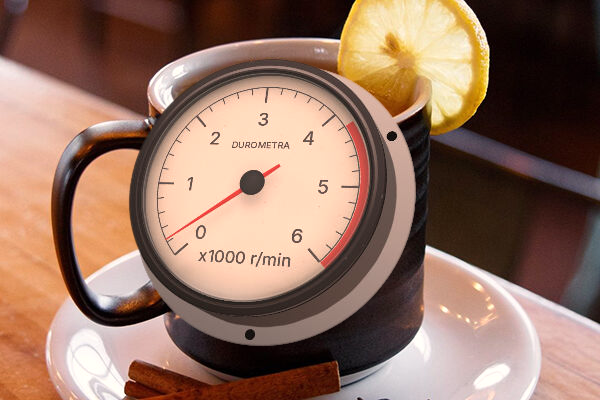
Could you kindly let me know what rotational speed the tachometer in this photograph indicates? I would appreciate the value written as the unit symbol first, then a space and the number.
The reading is rpm 200
